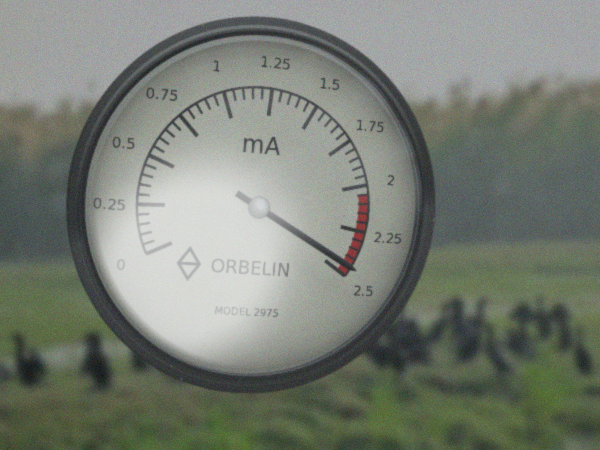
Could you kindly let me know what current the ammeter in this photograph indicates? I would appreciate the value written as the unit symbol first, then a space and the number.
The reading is mA 2.45
